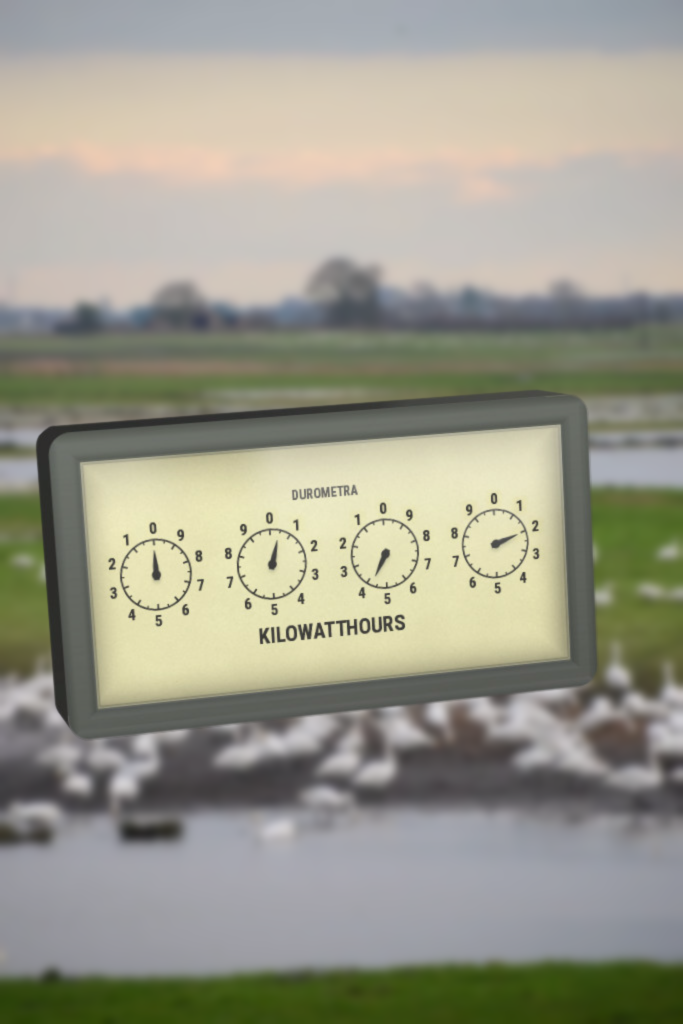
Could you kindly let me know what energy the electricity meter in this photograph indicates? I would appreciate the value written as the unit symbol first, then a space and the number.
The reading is kWh 42
